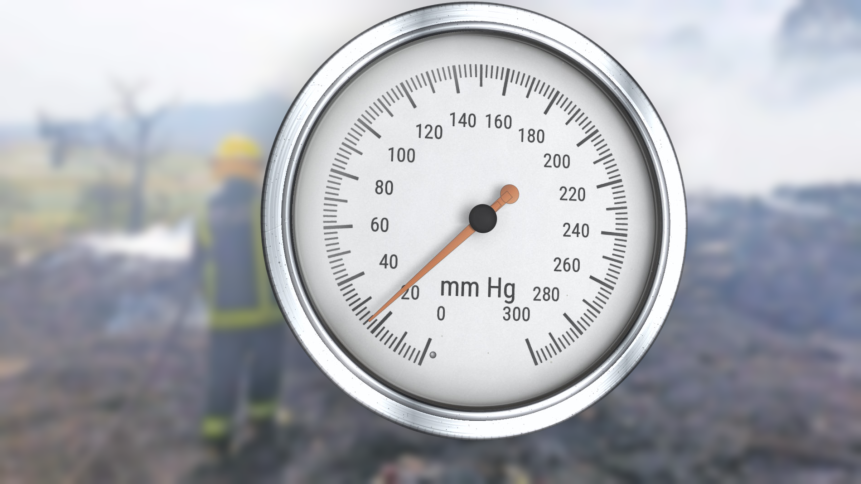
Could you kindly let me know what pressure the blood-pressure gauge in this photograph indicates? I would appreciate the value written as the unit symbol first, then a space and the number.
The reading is mmHg 24
